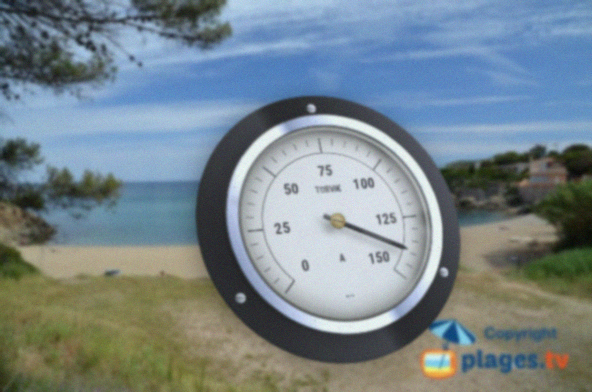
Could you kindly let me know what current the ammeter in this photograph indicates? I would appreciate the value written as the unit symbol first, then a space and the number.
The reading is A 140
